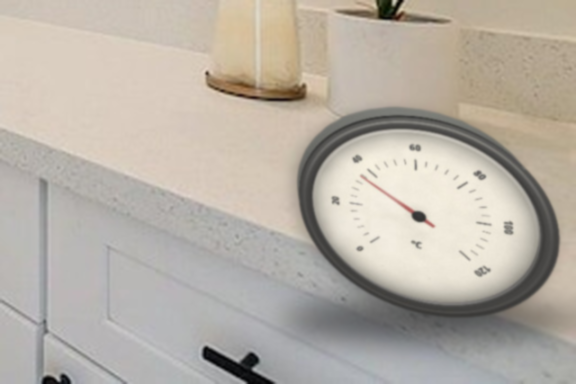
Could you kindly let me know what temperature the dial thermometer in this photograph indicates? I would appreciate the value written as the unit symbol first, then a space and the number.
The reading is °C 36
